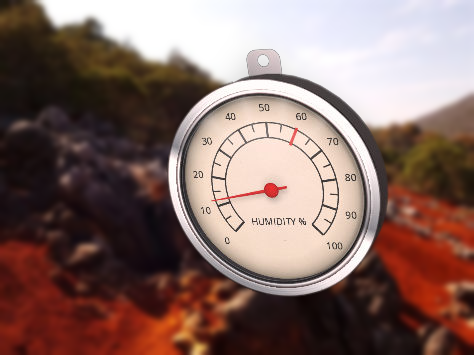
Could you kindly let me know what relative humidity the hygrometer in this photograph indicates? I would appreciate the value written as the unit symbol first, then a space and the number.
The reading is % 12.5
